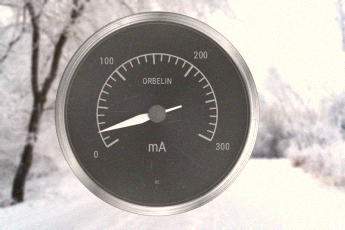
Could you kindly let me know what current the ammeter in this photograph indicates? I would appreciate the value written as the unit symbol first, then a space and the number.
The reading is mA 20
